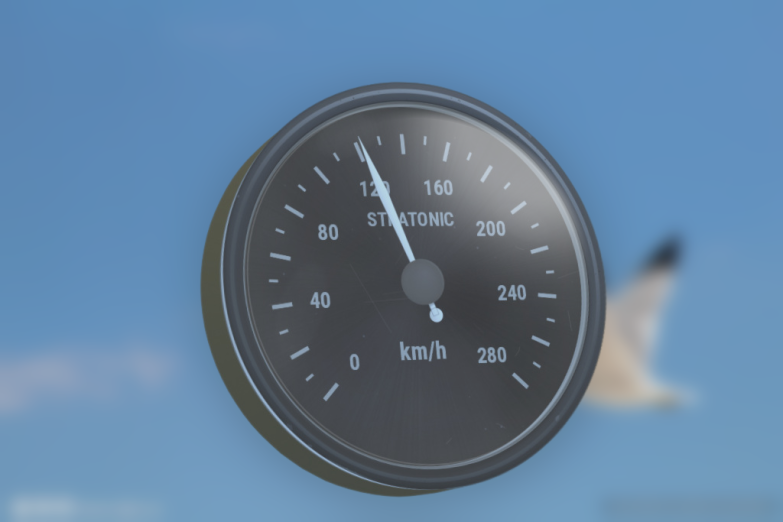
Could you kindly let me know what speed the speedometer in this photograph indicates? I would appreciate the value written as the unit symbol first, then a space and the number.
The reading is km/h 120
